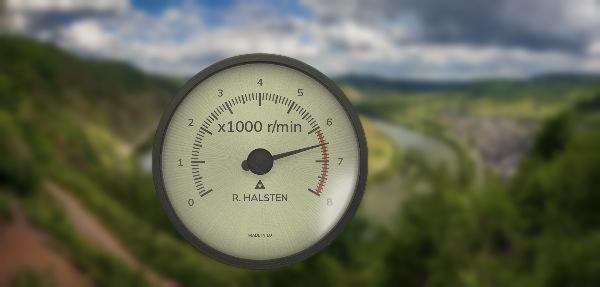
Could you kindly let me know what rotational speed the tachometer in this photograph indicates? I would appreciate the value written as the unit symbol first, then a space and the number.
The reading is rpm 6500
